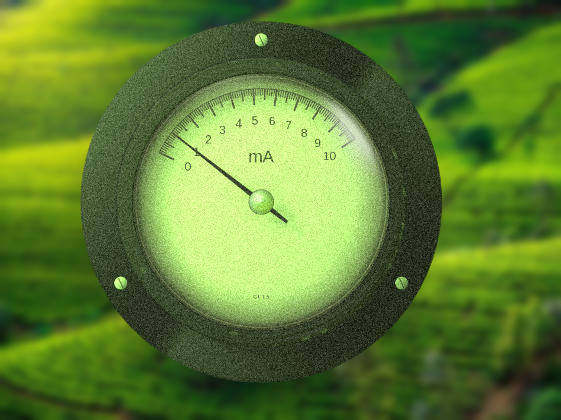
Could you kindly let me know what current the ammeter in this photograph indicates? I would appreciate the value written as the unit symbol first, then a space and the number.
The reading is mA 1
